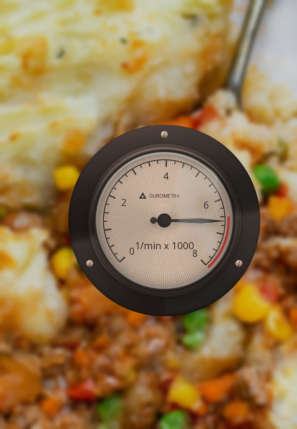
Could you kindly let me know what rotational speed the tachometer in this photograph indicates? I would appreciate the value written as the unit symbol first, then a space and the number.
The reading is rpm 6625
